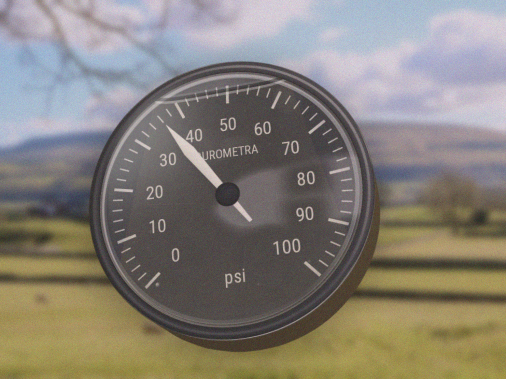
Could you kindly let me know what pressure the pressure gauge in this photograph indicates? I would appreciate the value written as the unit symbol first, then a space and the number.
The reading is psi 36
